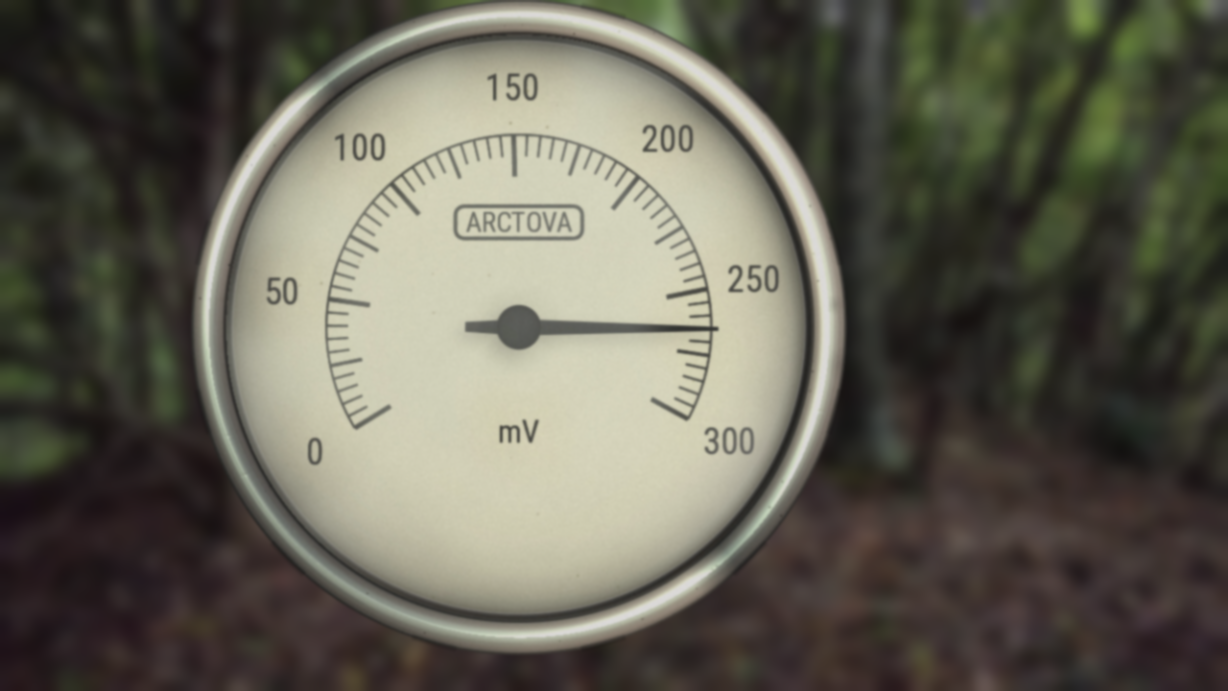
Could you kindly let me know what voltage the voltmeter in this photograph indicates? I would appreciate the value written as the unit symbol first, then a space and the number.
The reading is mV 265
